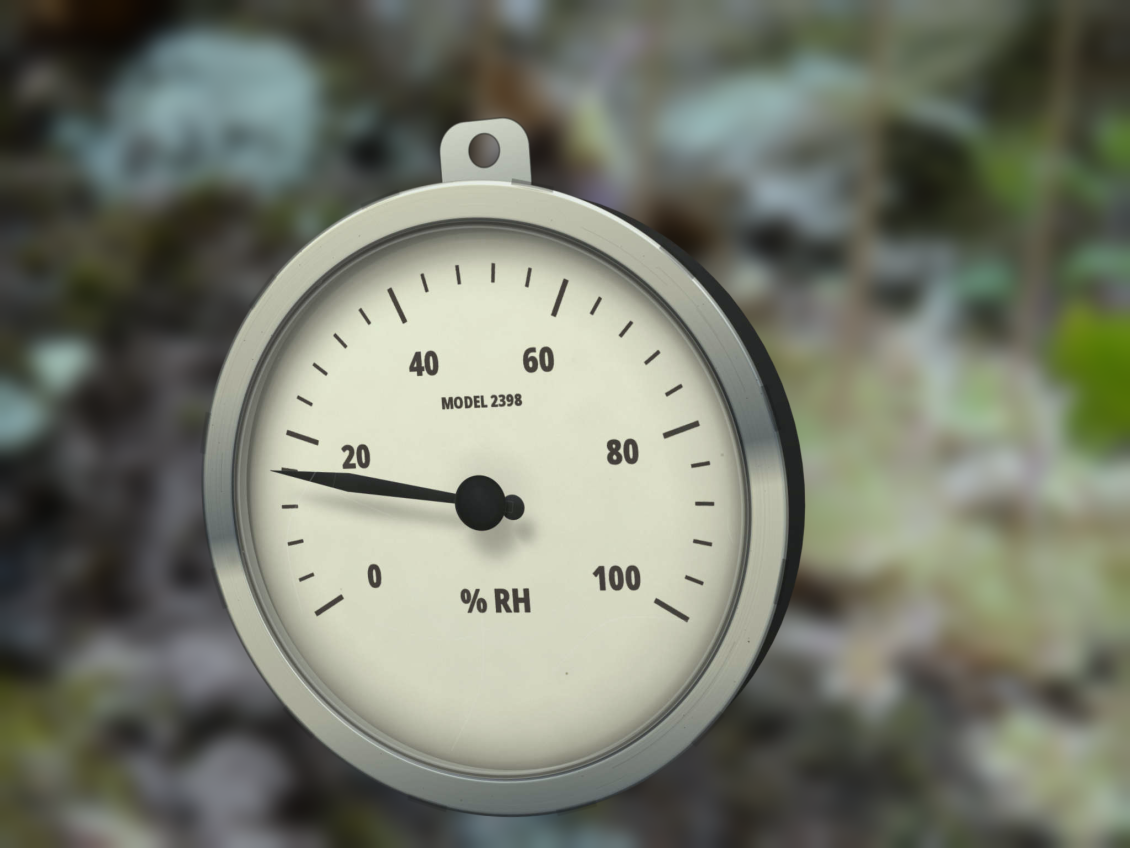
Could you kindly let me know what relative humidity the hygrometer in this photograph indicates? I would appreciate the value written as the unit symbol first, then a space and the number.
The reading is % 16
